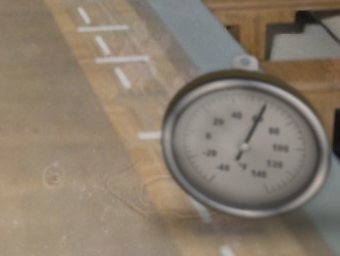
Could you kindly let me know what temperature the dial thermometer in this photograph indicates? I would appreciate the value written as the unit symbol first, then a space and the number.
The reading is °F 60
